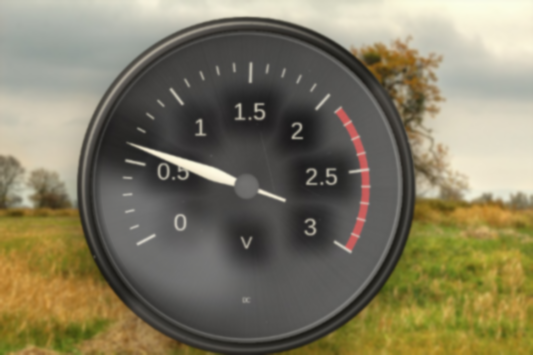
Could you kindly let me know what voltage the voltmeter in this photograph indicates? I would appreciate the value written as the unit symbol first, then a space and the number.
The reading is V 0.6
